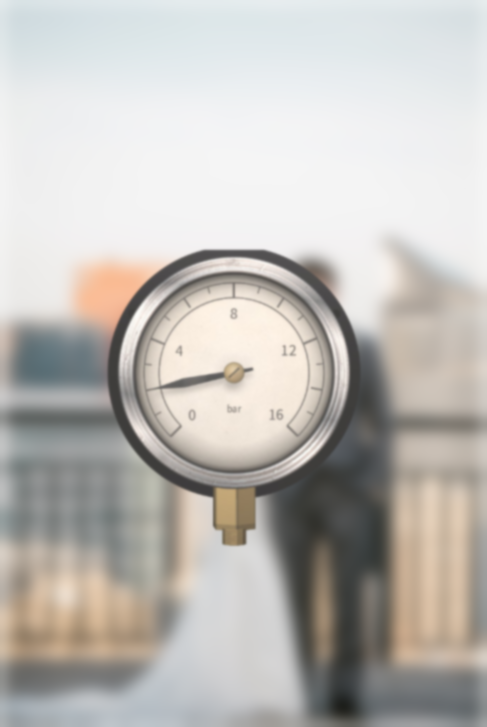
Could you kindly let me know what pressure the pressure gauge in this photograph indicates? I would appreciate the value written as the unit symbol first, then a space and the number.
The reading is bar 2
